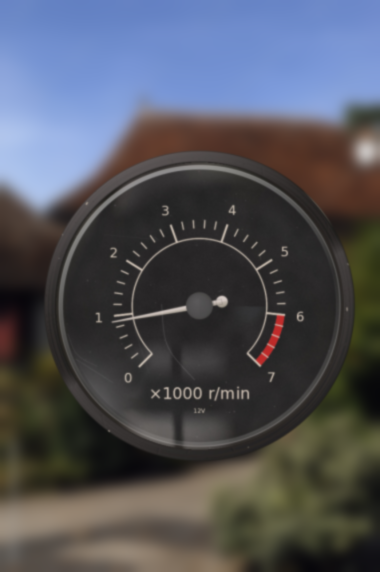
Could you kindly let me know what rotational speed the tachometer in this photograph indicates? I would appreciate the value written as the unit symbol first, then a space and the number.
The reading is rpm 900
